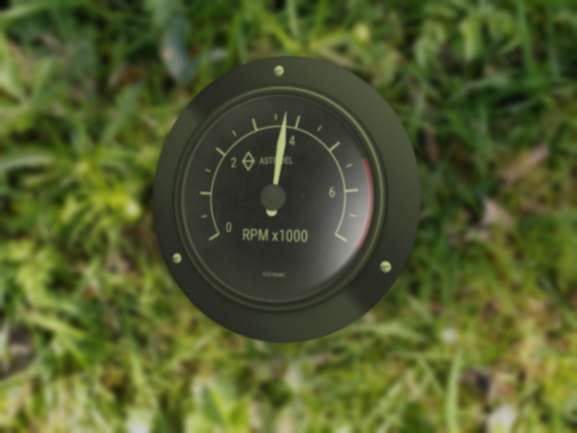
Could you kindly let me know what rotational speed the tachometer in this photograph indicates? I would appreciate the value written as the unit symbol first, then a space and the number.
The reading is rpm 3750
